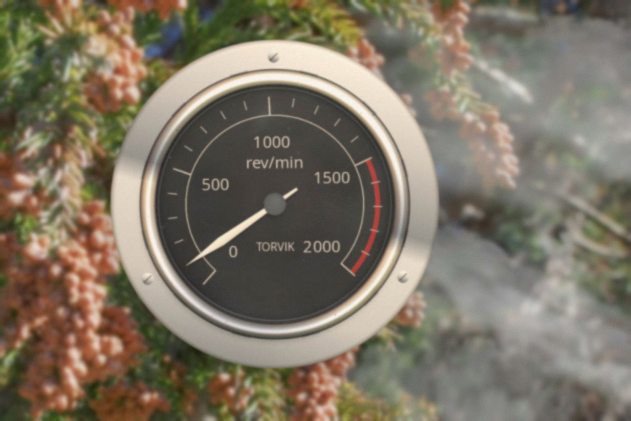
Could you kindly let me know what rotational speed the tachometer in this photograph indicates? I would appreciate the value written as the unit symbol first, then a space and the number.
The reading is rpm 100
